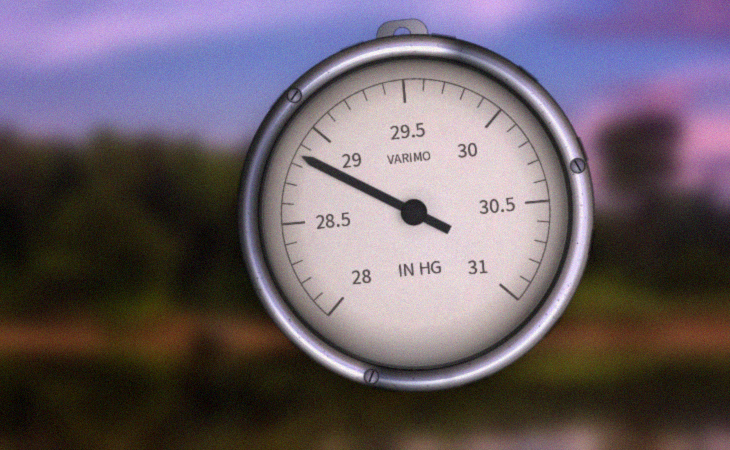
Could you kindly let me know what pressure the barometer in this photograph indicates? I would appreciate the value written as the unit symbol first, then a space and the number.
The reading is inHg 28.85
